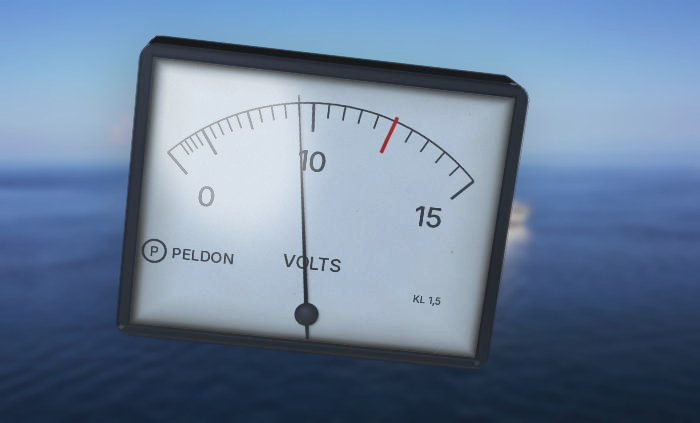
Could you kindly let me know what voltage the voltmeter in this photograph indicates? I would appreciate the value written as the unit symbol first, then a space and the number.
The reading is V 9.5
